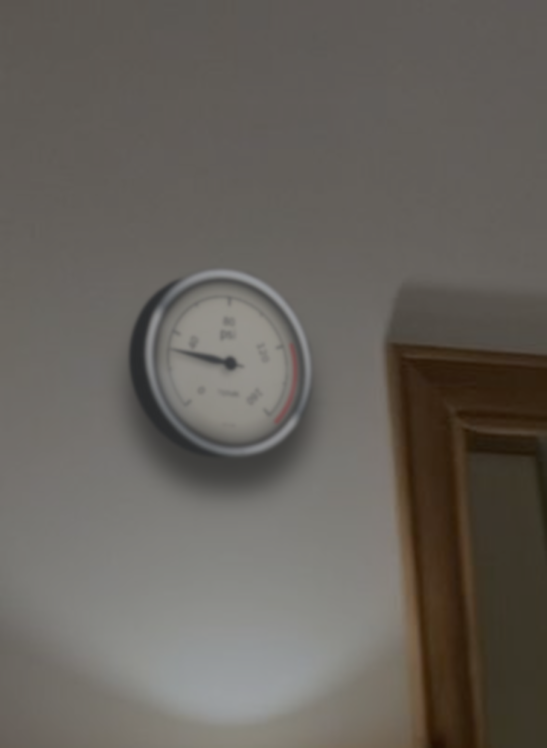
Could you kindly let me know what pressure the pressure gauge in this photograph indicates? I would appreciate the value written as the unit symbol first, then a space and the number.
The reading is psi 30
